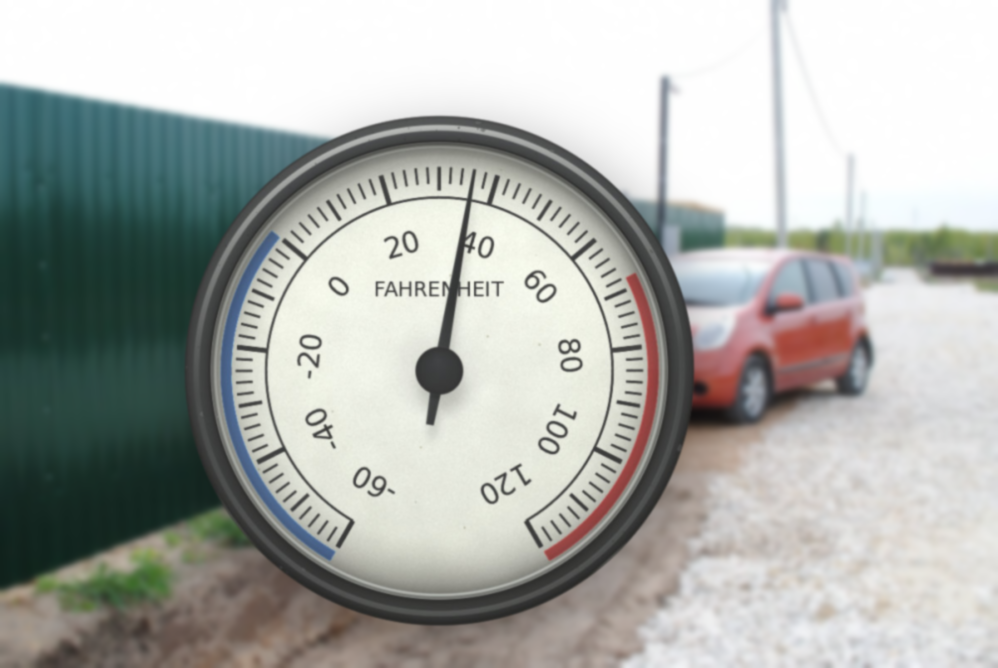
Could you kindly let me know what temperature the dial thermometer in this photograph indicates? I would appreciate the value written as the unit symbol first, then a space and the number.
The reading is °F 36
